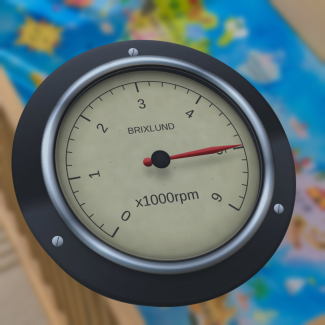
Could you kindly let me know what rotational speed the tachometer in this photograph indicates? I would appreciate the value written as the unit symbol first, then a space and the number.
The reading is rpm 5000
